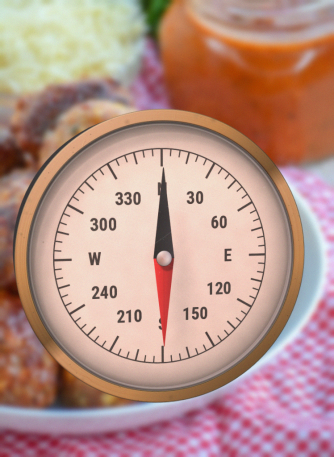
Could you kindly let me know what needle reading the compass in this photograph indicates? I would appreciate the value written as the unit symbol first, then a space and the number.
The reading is ° 180
